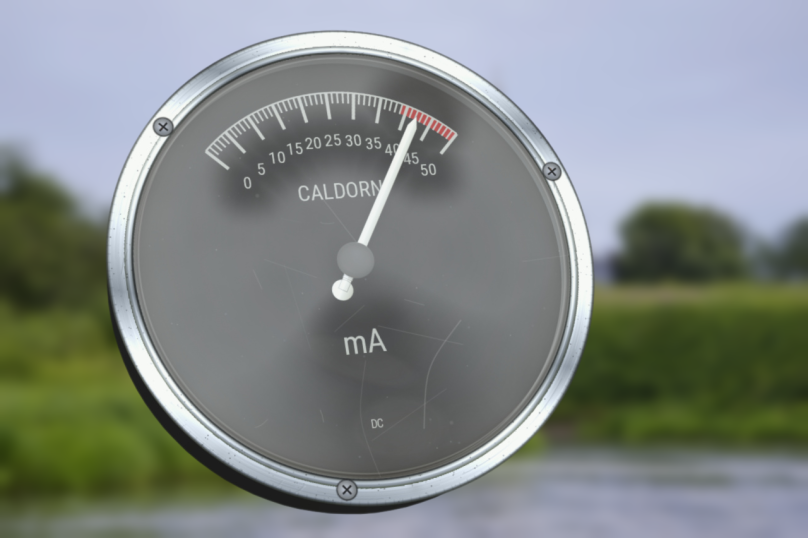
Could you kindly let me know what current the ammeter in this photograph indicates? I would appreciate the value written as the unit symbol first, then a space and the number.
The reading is mA 42
